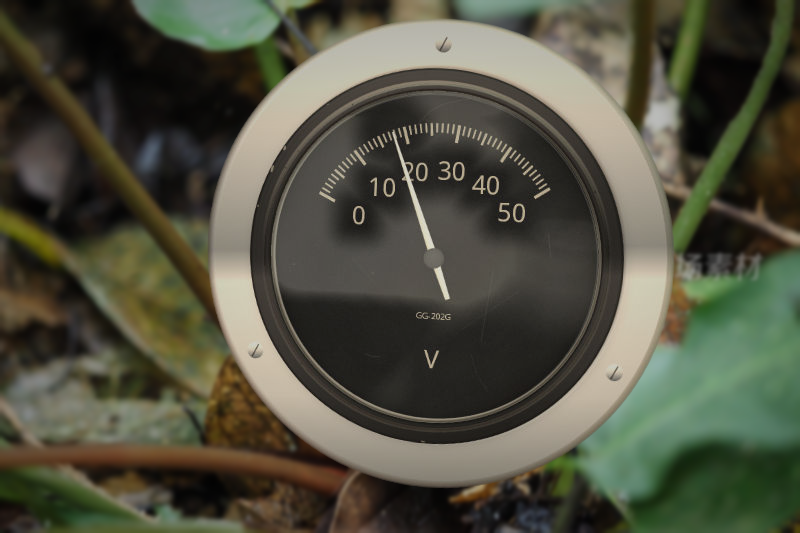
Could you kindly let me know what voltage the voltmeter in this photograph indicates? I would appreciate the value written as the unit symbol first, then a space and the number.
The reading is V 18
